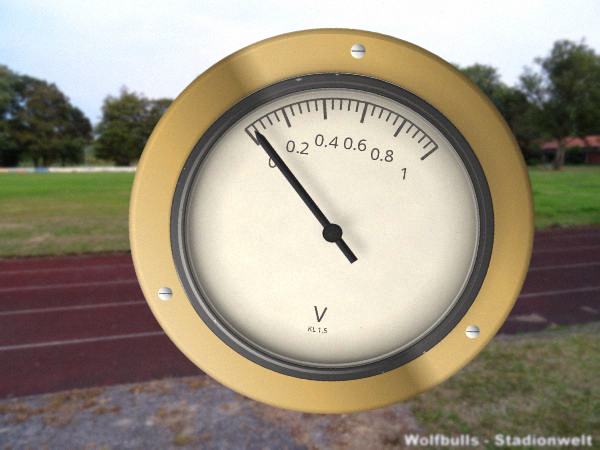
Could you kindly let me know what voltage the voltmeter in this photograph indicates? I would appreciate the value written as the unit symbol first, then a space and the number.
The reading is V 0.04
